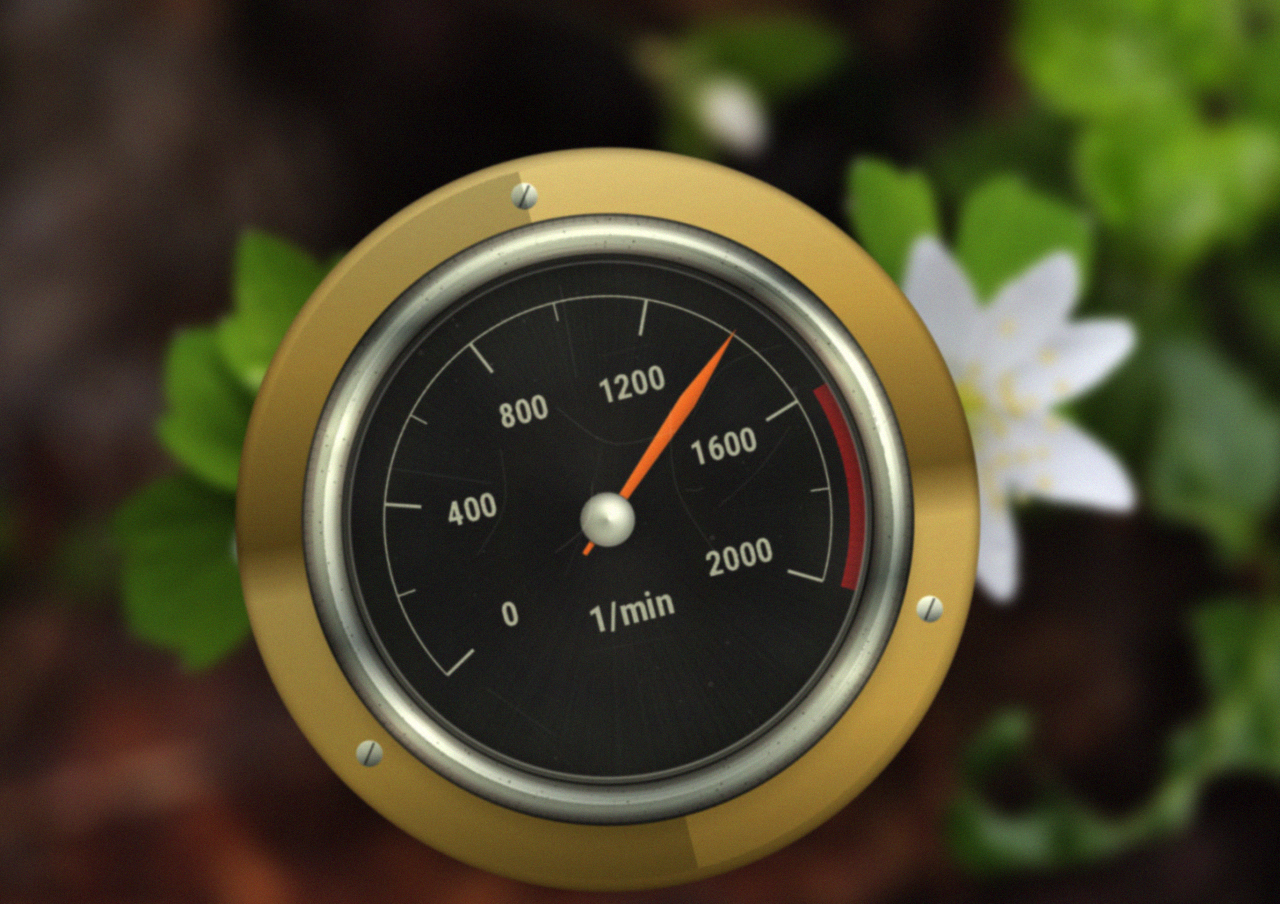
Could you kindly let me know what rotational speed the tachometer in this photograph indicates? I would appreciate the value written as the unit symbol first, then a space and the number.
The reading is rpm 1400
